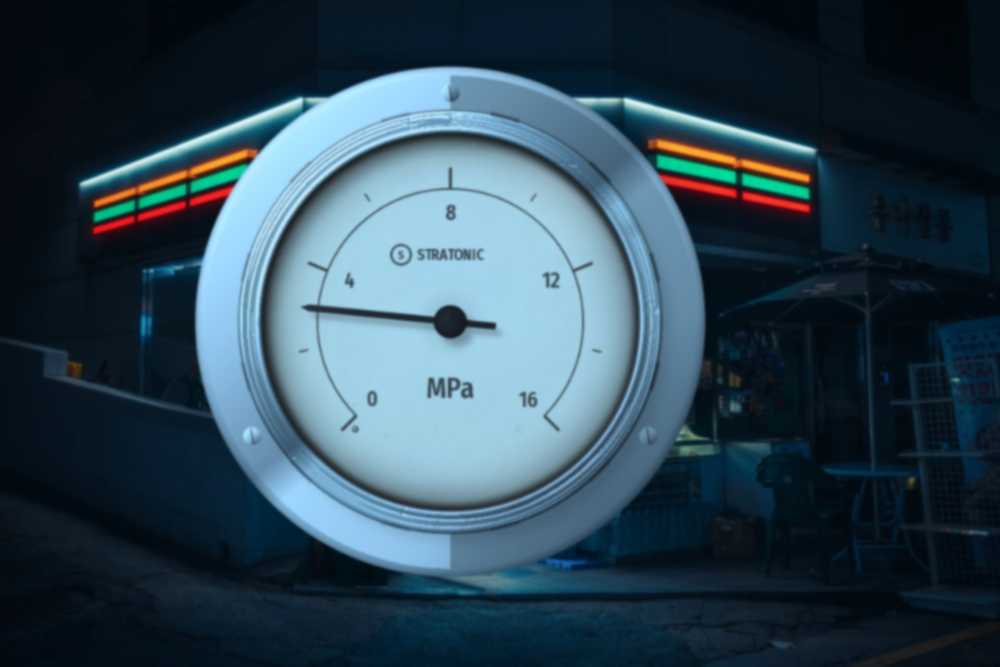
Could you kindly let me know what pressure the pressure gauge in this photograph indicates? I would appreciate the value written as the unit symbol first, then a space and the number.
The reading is MPa 3
